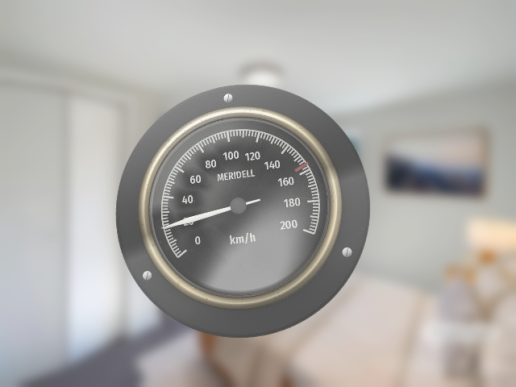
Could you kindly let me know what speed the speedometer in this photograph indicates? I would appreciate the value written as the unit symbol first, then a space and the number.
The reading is km/h 20
